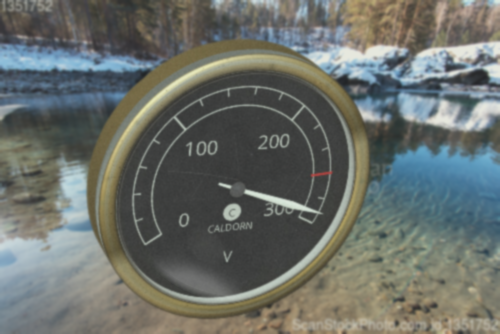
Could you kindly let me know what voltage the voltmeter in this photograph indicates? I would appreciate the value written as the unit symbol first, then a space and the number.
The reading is V 290
